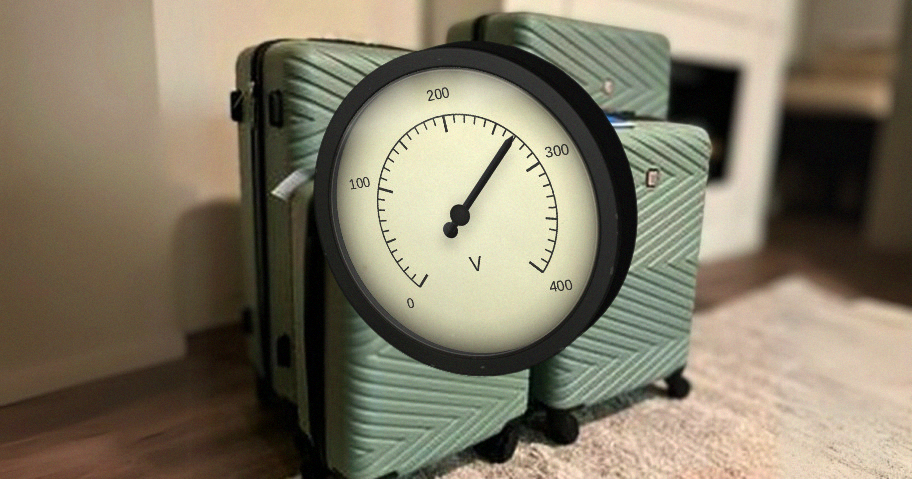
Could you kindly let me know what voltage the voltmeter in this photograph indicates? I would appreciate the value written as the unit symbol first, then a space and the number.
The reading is V 270
